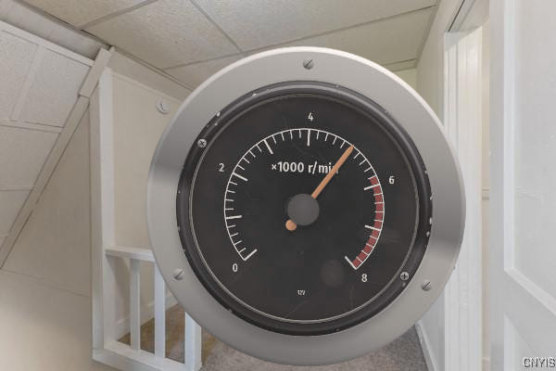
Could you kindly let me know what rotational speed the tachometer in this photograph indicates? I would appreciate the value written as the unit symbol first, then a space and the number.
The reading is rpm 5000
